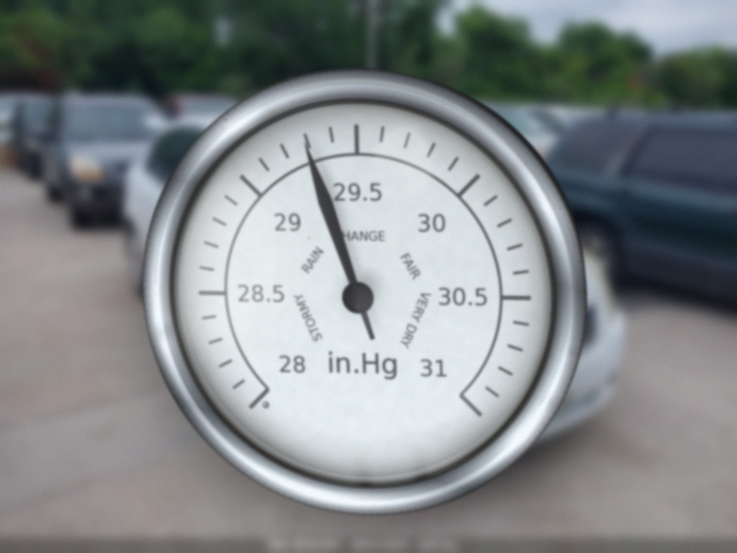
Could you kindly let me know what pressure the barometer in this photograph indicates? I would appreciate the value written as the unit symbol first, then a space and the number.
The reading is inHg 29.3
